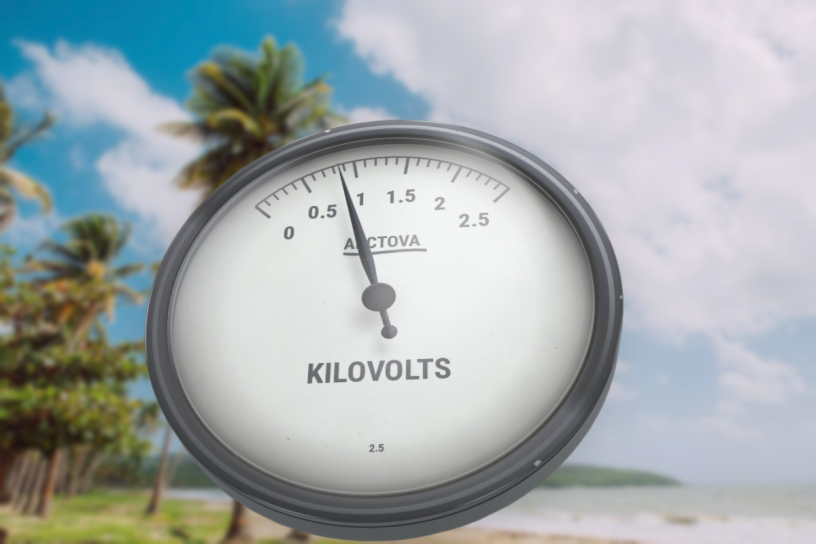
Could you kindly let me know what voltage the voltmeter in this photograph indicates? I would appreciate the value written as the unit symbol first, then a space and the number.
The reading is kV 0.85
